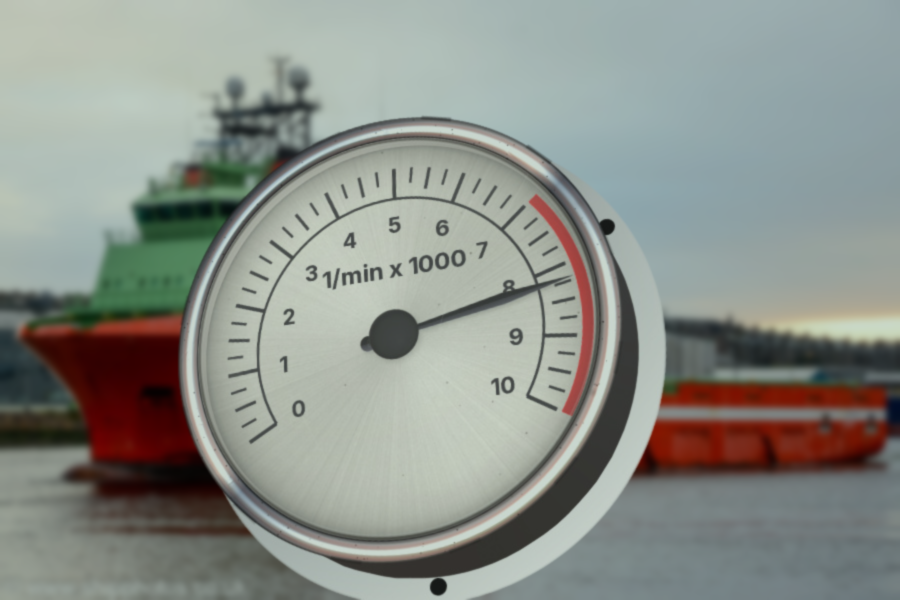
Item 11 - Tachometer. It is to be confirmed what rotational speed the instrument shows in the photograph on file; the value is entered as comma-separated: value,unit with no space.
8250,rpm
